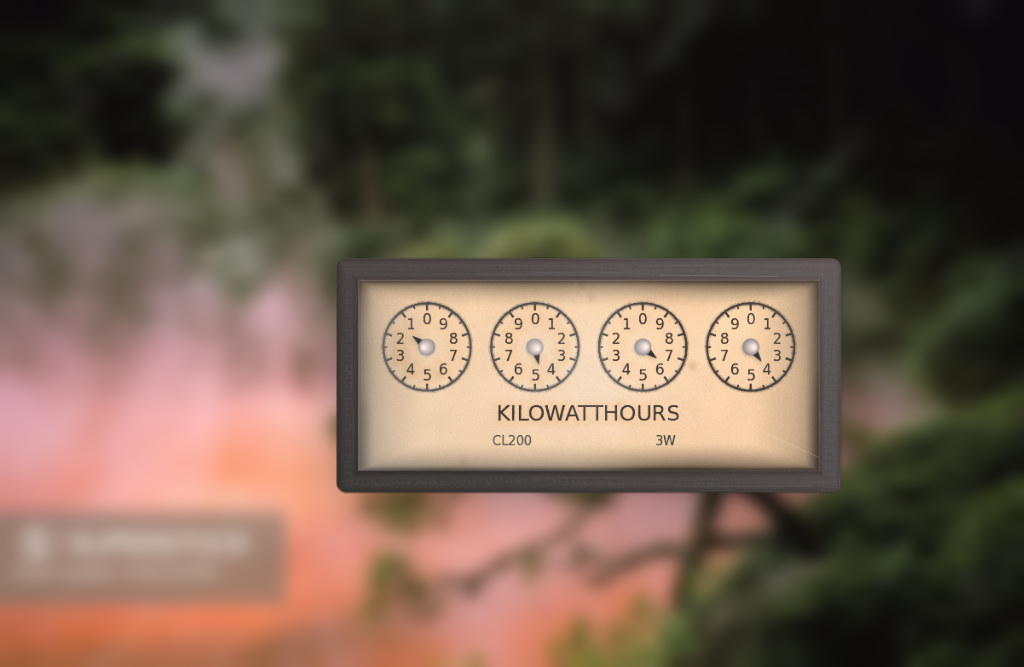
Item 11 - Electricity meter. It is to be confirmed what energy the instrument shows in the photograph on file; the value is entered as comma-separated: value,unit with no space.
1464,kWh
